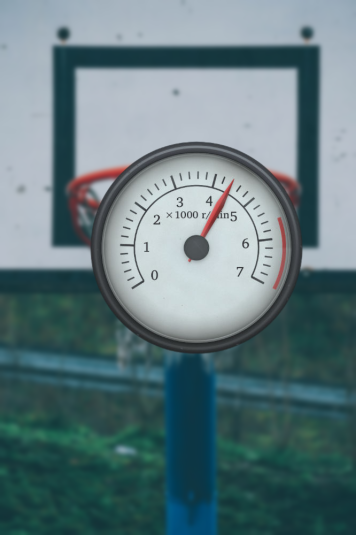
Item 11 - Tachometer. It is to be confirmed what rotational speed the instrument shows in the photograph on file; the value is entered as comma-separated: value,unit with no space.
4400,rpm
